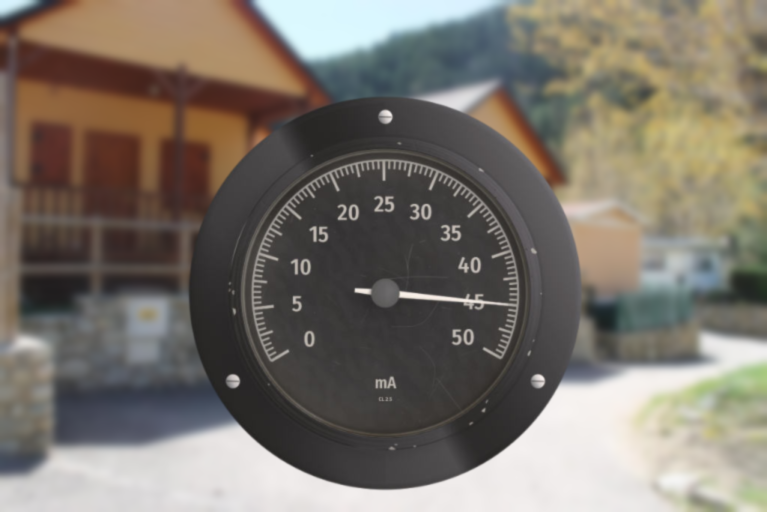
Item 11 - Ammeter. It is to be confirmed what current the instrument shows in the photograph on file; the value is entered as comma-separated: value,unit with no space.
45,mA
